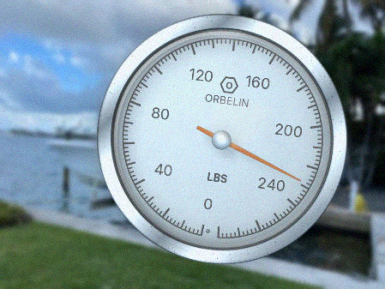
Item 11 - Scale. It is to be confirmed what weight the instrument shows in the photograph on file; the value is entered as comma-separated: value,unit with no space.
228,lb
